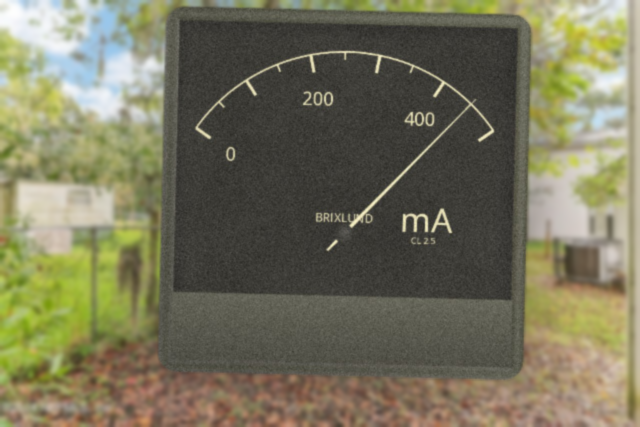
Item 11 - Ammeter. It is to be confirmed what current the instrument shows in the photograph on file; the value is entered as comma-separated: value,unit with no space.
450,mA
